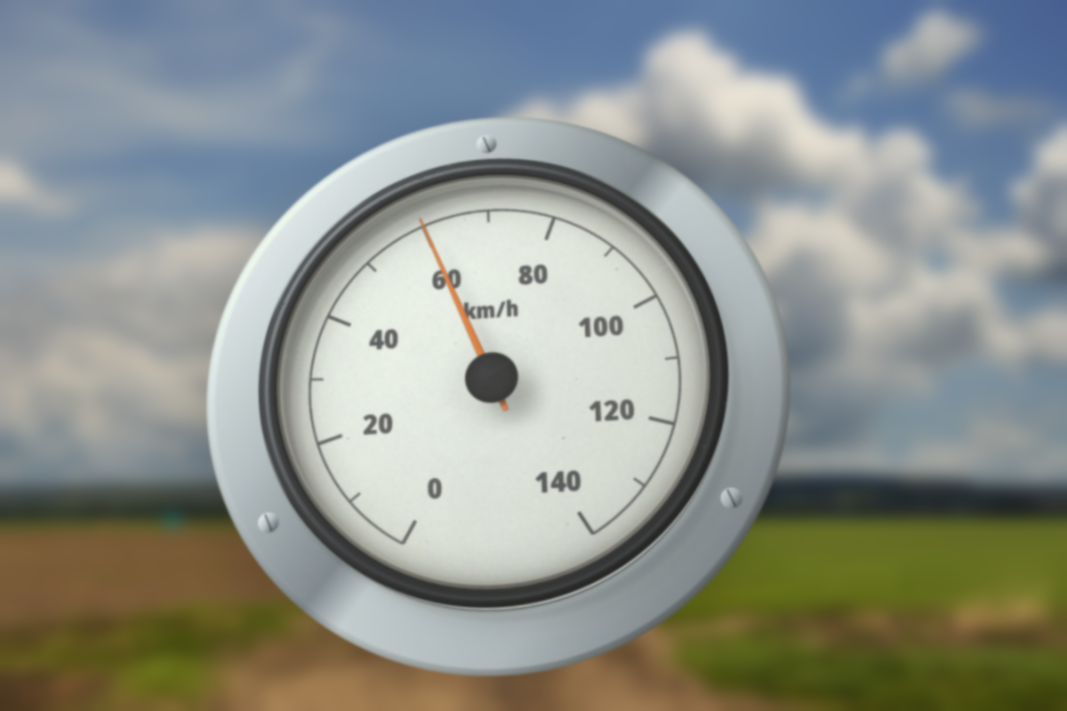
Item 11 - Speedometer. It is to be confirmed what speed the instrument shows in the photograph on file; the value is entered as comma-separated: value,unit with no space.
60,km/h
